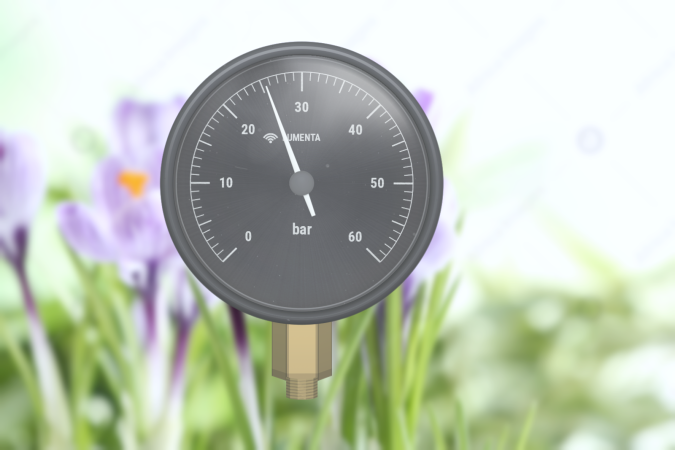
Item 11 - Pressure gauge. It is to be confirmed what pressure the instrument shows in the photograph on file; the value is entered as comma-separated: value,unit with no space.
25.5,bar
